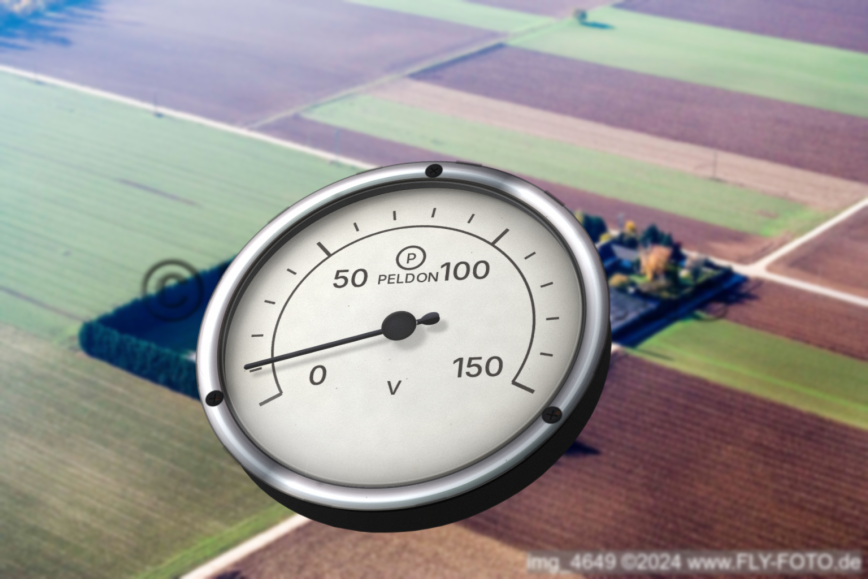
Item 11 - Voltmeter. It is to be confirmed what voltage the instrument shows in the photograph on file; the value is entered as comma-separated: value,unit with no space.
10,V
